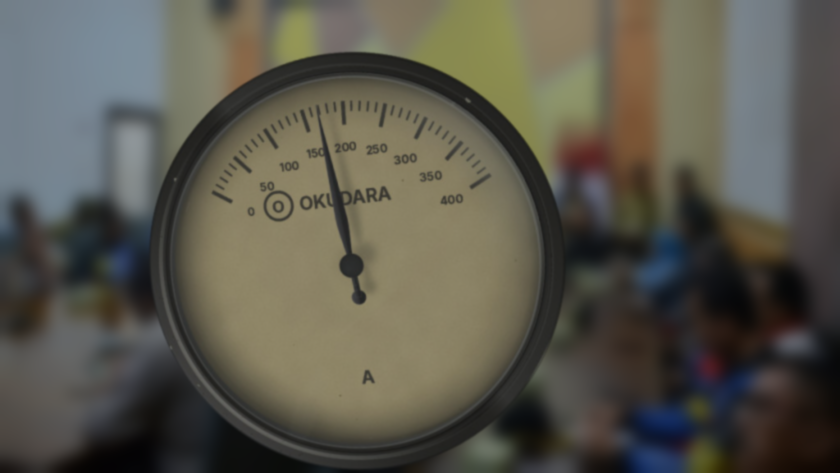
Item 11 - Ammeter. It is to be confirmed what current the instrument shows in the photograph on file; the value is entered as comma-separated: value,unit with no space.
170,A
